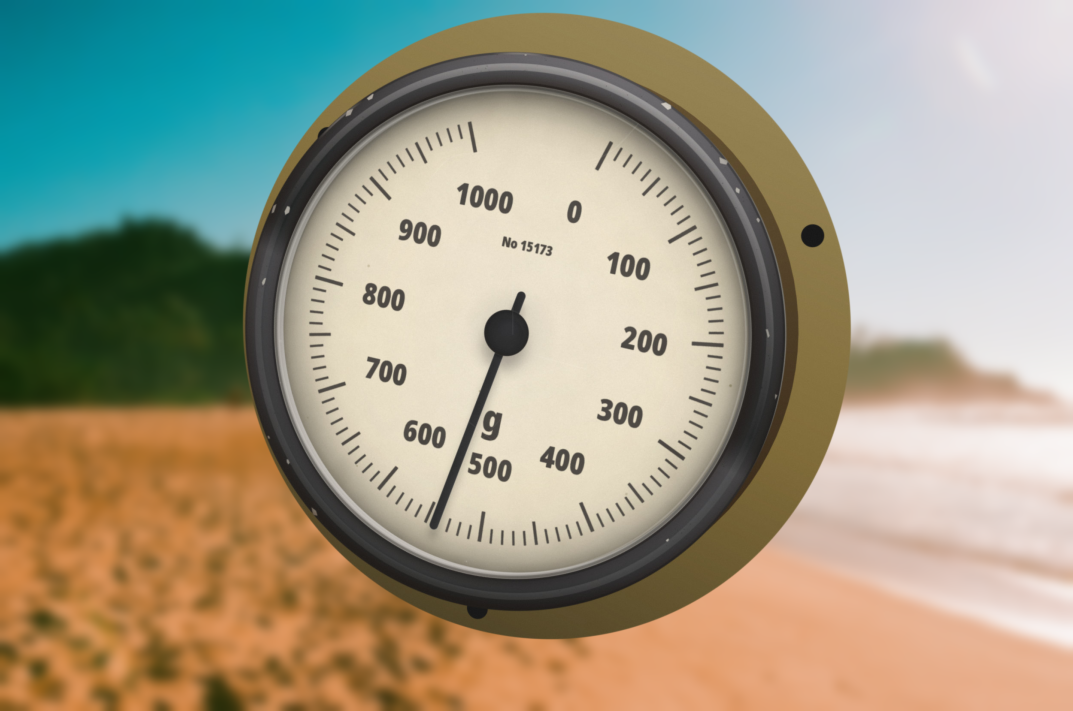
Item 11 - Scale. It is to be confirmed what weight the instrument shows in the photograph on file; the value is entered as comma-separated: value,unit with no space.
540,g
